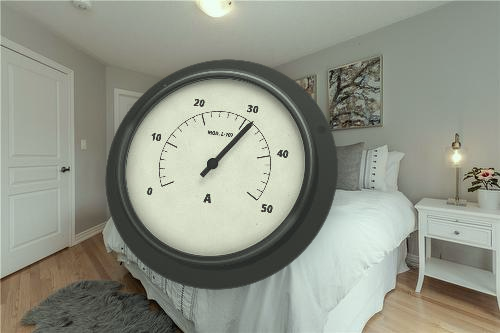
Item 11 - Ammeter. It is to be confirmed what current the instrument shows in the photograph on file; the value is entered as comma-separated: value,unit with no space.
32,A
